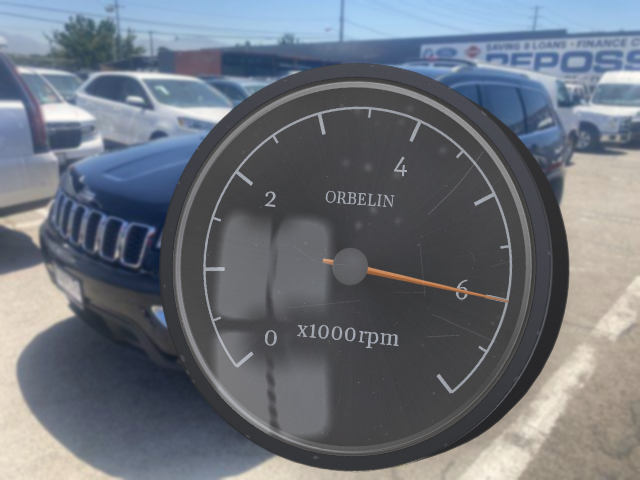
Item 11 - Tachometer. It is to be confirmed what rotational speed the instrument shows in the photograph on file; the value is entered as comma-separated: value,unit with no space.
6000,rpm
